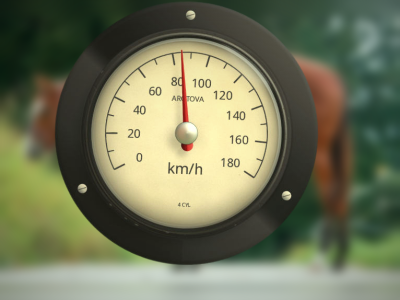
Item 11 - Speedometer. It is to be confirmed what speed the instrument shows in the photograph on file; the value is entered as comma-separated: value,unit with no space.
85,km/h
